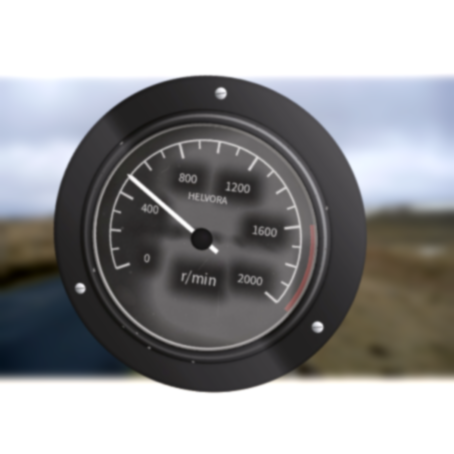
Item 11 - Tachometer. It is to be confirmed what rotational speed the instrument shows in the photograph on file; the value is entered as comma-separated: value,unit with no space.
500,rpm
